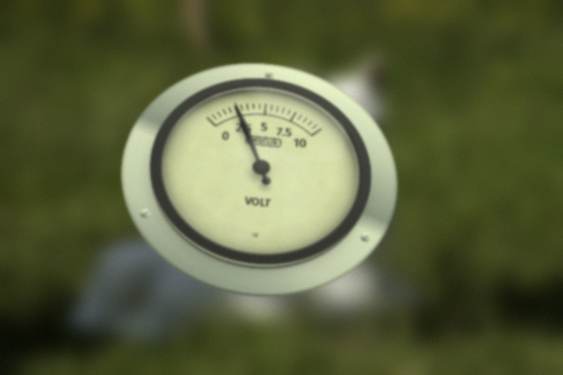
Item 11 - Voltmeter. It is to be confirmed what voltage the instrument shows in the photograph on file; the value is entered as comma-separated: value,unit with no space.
2.5,V
